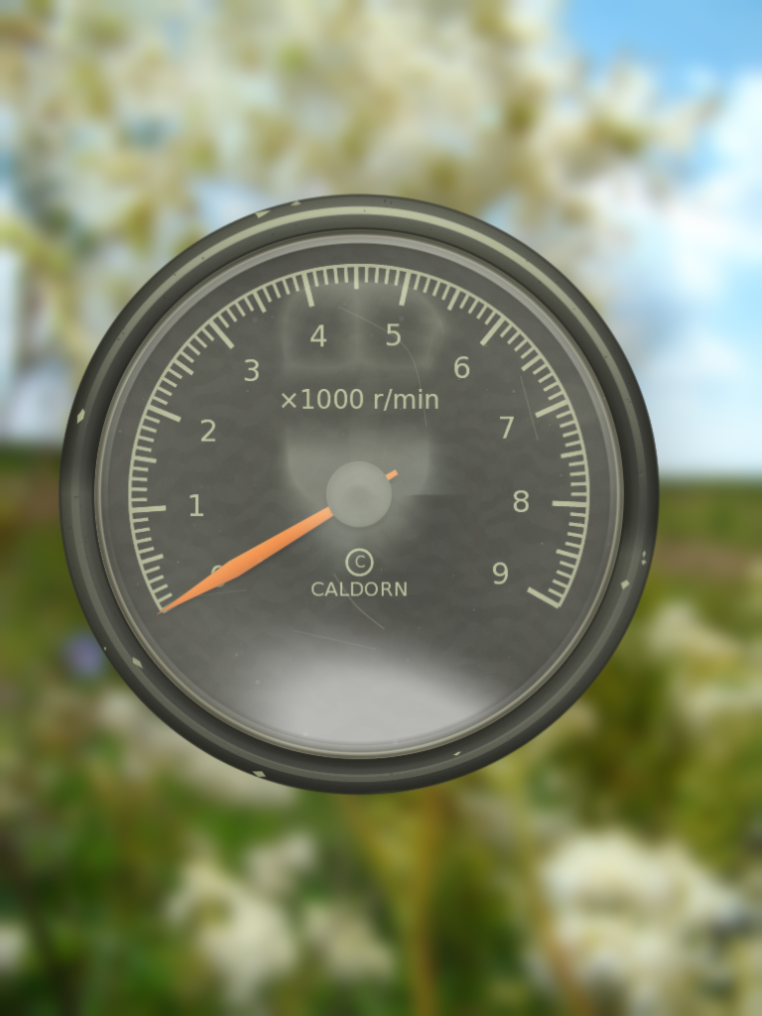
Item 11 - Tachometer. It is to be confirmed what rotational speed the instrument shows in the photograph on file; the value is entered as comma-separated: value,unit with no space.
0,rpm
